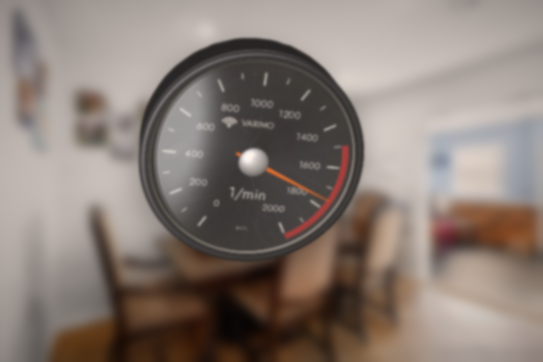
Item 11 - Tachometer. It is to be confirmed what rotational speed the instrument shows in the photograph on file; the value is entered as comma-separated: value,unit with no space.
1750,rpm
